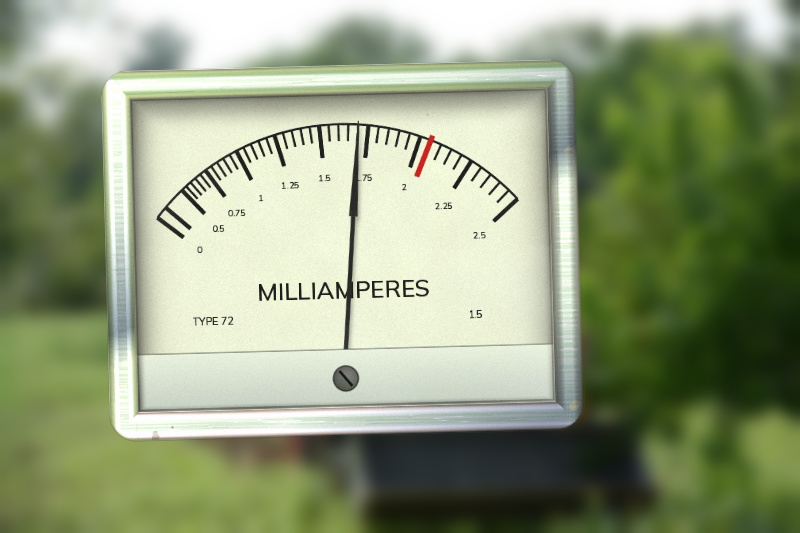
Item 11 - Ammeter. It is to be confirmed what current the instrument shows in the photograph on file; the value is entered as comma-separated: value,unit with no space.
1.7,mA
